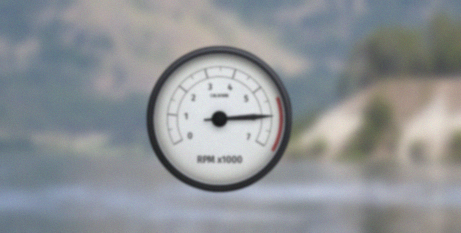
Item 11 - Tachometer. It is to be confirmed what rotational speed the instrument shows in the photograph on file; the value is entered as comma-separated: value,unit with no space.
6000,rpm
